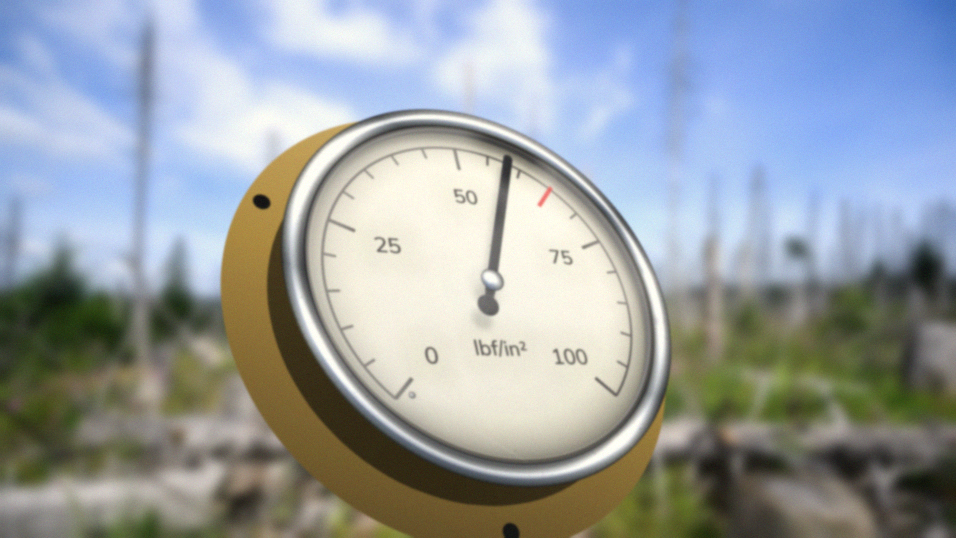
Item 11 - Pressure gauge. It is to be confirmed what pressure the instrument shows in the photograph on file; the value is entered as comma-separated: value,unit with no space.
57.5,psi
